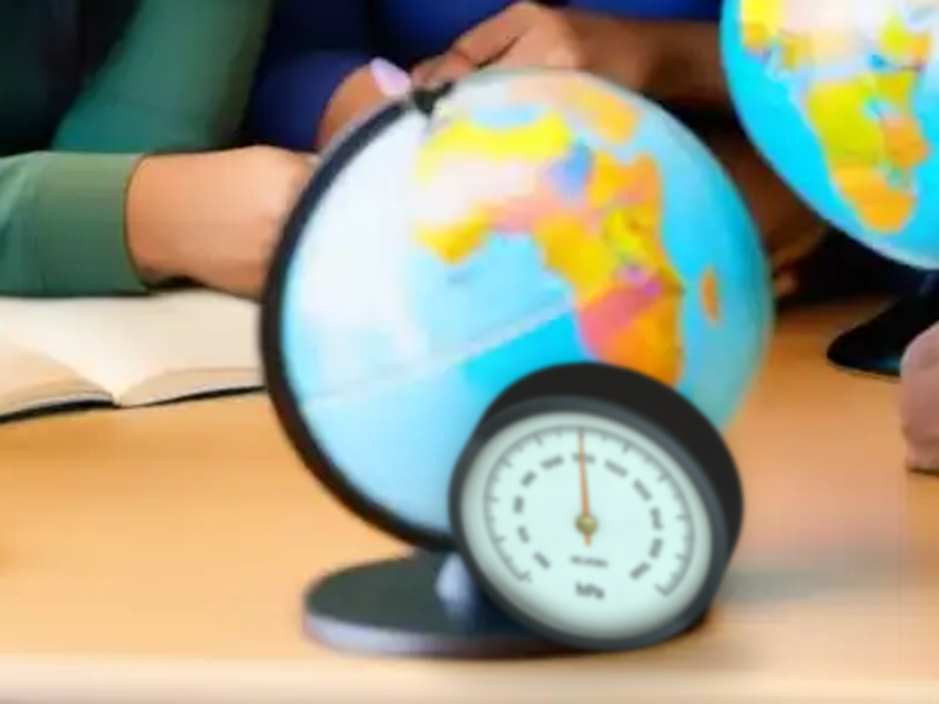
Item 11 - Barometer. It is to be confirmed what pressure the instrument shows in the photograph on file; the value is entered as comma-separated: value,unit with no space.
1010,hPa
